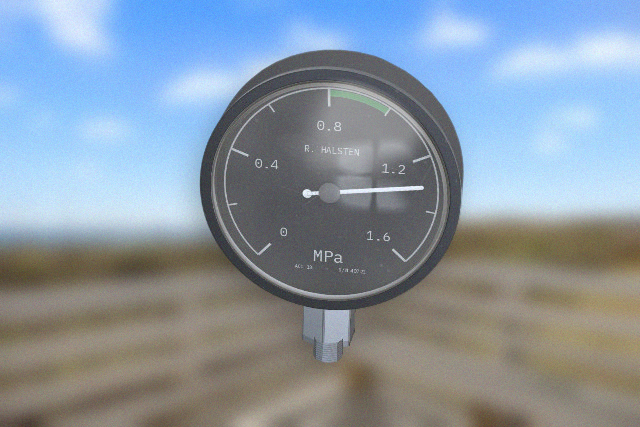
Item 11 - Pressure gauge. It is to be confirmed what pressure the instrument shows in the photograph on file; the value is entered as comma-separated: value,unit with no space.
1.3,MPa
